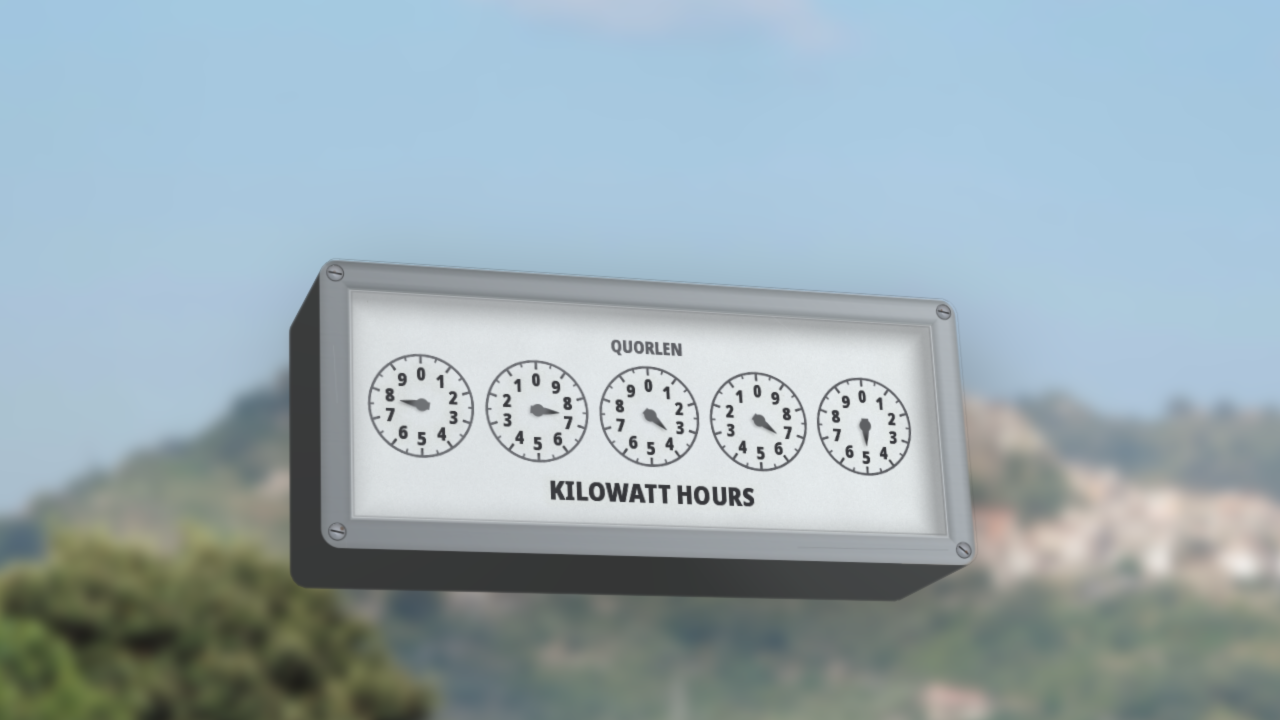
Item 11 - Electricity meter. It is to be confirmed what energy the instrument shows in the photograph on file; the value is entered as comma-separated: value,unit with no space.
77365,kWh
